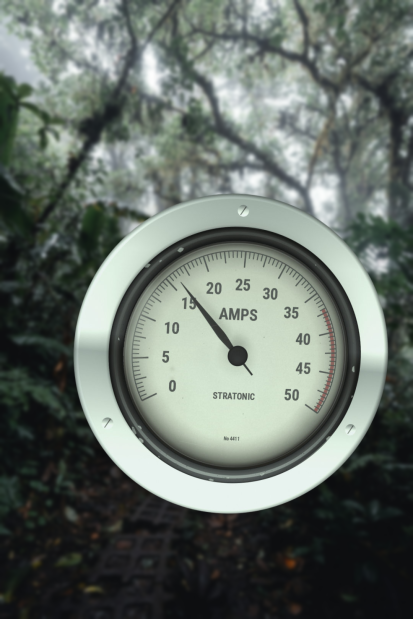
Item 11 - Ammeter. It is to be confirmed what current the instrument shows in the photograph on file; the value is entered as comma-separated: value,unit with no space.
16,A
